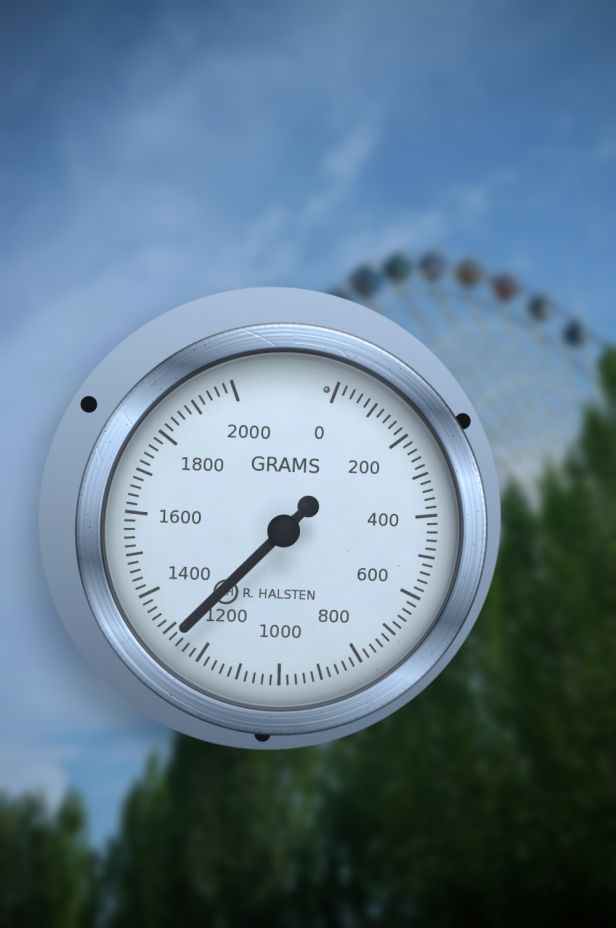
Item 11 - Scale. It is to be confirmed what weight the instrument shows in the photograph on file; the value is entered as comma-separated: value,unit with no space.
1280,g
